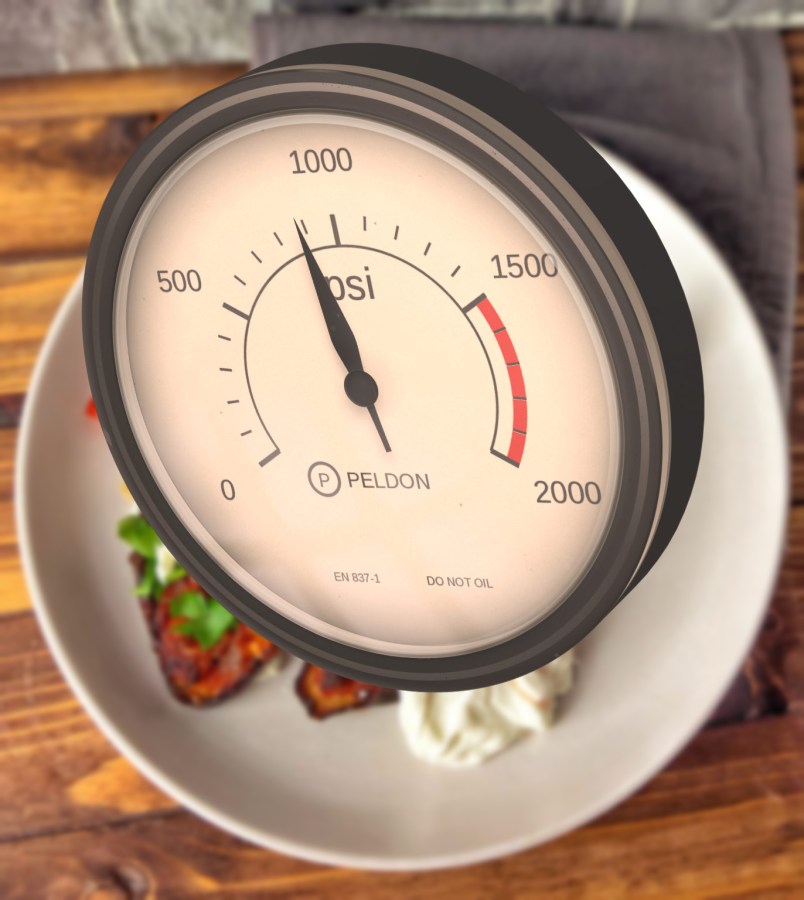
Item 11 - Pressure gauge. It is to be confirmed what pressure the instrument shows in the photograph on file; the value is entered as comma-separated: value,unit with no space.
900,psi
